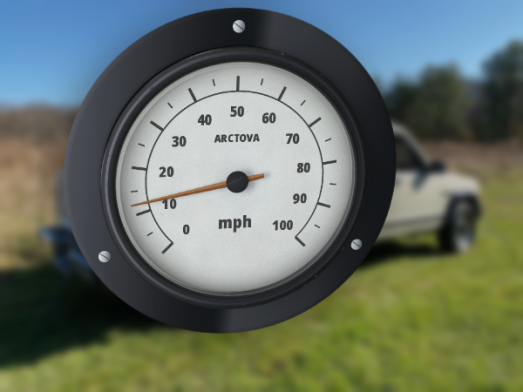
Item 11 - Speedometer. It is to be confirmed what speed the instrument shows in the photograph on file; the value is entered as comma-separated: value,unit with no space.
12.5,mph
